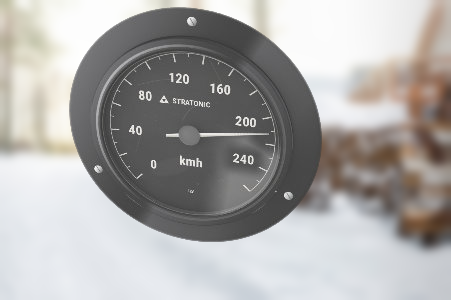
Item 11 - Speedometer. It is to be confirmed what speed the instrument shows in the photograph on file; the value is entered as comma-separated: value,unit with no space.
210,km/h
